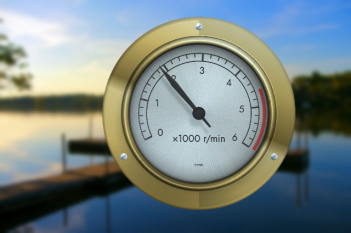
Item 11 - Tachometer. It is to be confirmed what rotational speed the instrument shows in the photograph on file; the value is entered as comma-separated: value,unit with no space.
1900,rpm
